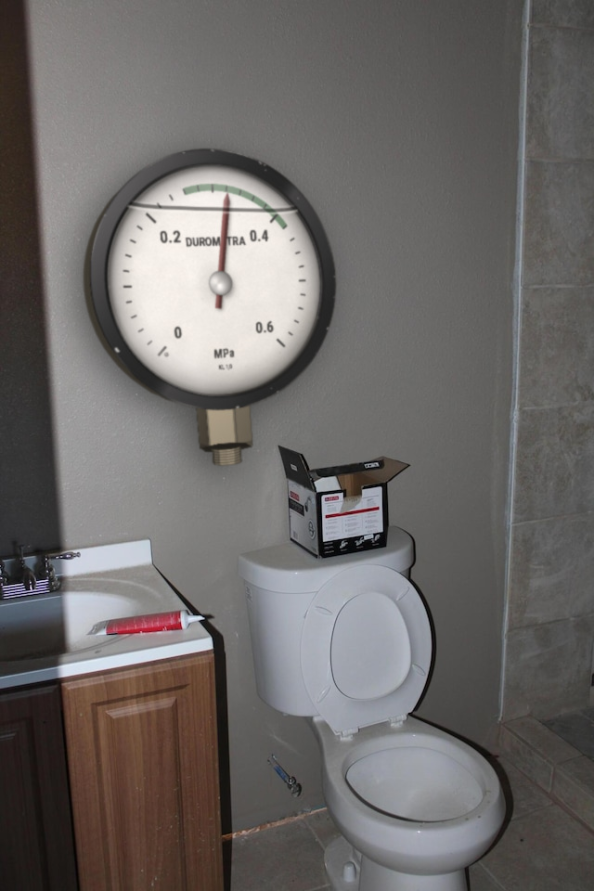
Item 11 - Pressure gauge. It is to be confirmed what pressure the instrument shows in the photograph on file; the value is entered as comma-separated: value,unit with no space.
0.32,MPa
